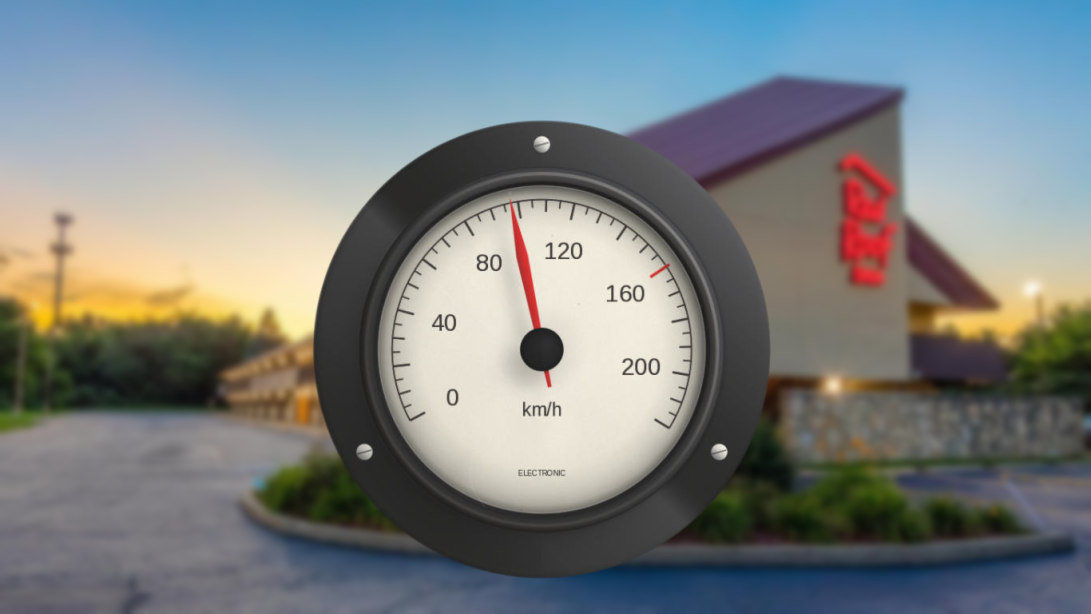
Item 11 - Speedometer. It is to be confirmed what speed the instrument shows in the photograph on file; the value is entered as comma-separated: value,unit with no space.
97.5,km/h
